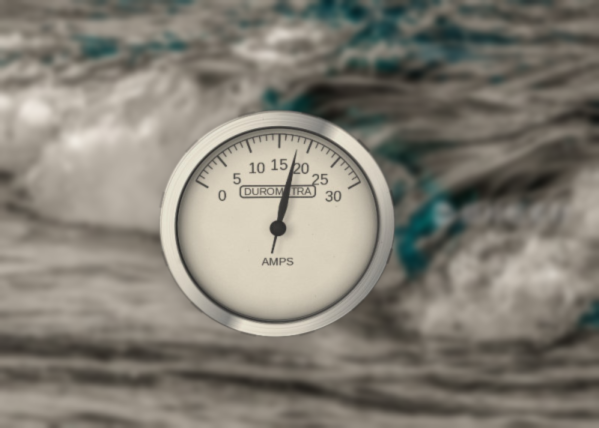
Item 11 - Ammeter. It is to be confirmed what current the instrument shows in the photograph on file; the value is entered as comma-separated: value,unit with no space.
18,A
